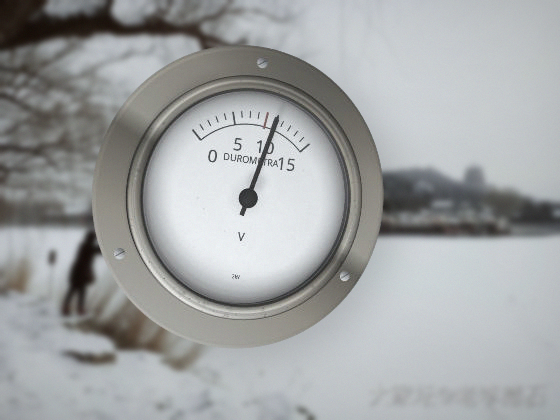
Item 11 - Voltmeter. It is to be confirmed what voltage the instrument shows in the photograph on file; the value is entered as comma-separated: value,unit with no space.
10,V
